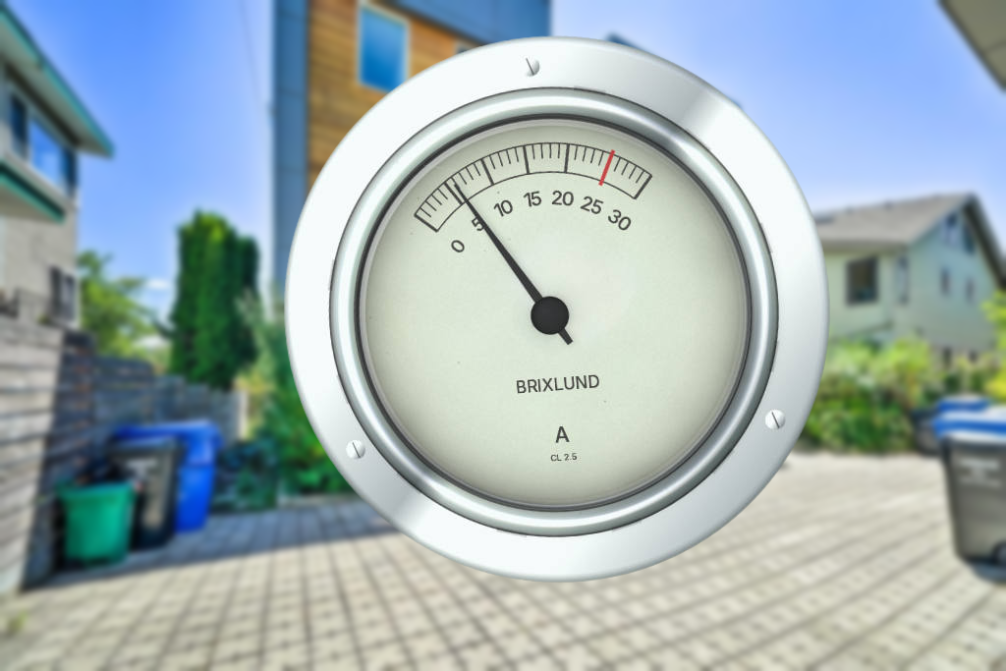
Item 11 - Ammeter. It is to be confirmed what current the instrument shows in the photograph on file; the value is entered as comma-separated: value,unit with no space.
6,A
